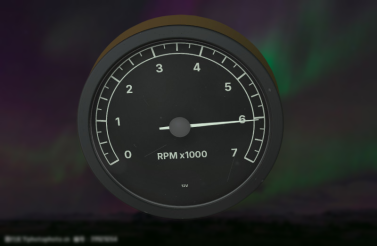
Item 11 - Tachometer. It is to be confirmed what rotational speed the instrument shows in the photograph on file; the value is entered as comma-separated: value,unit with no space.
6000,rpm
